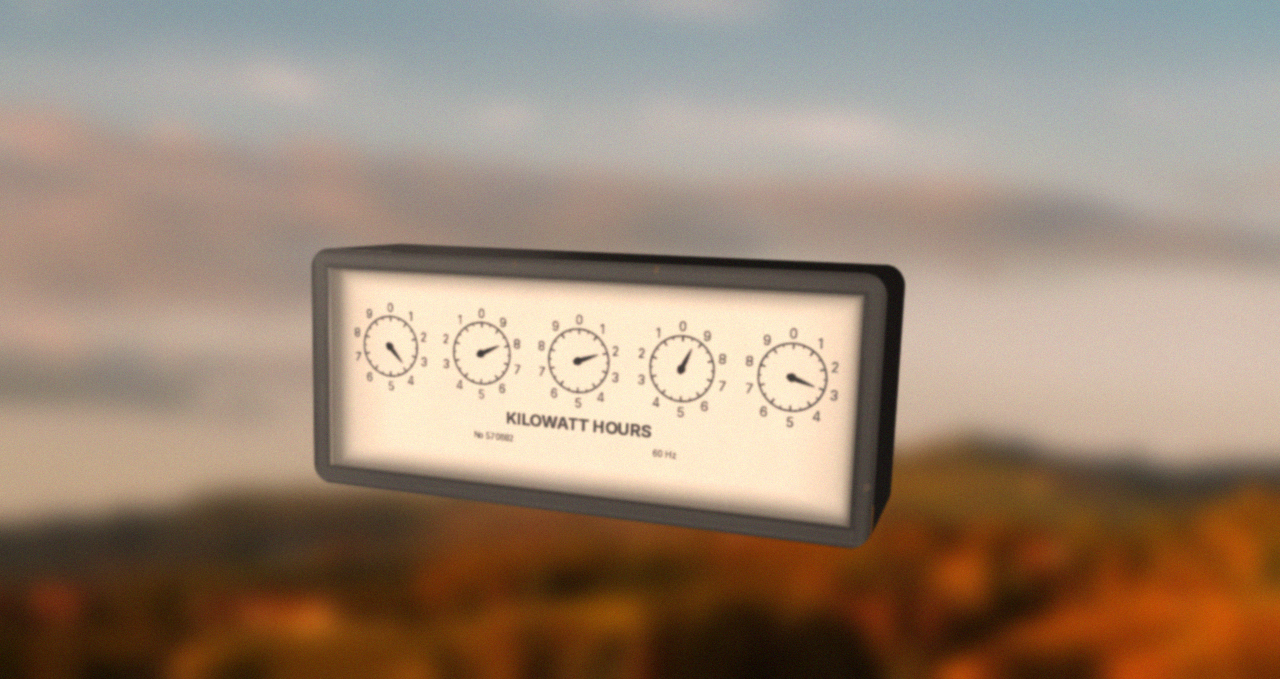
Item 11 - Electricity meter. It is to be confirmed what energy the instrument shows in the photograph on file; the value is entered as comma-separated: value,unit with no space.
38193,kWh
